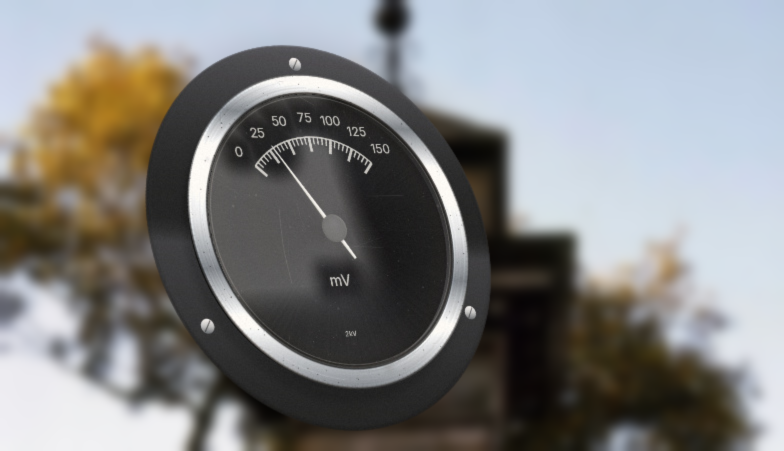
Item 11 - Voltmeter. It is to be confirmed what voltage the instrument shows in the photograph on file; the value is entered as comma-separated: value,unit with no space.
25,mV
